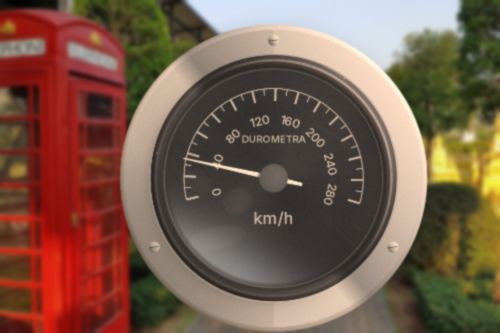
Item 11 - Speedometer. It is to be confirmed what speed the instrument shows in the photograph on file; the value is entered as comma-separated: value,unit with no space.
35,km/h
